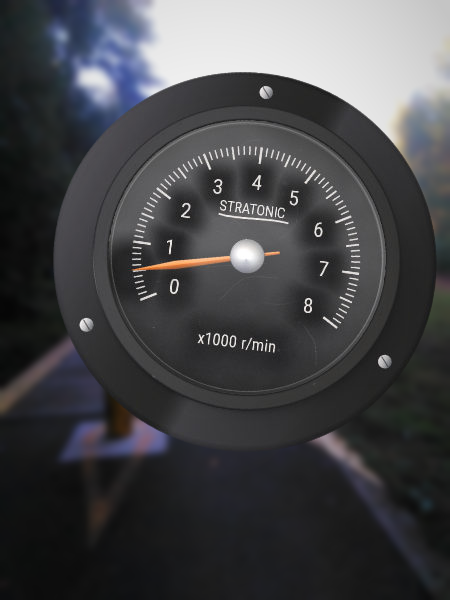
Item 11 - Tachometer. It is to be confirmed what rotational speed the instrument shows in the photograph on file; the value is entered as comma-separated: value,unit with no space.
500,rpm
